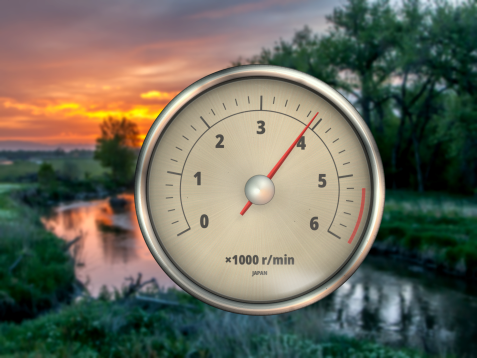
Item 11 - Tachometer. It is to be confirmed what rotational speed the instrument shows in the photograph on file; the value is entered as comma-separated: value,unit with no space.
3900,rpm
